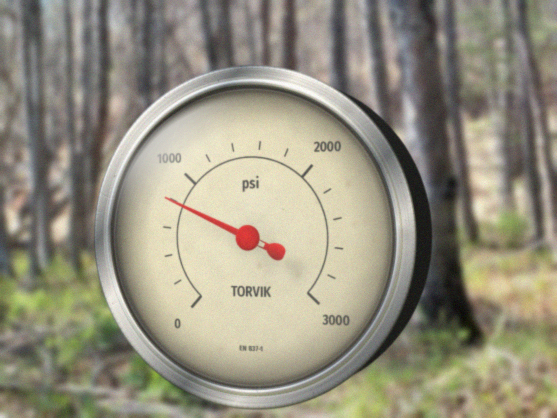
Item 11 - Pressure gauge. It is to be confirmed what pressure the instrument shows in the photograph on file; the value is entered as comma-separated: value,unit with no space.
800,psi
